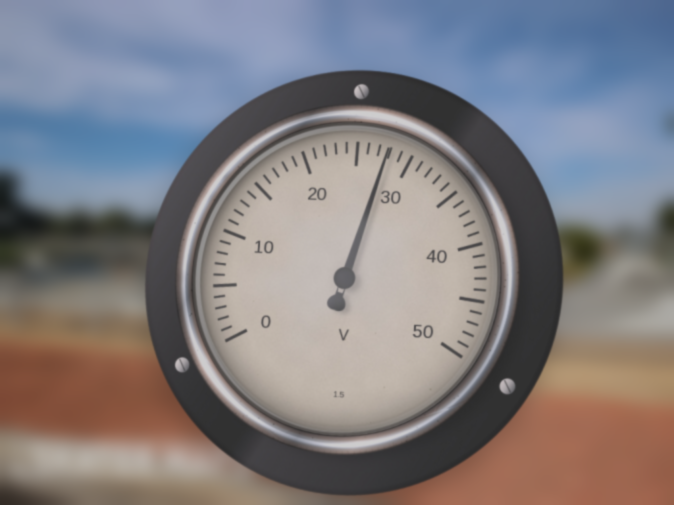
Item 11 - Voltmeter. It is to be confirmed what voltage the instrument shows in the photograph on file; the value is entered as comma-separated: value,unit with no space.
28,V
